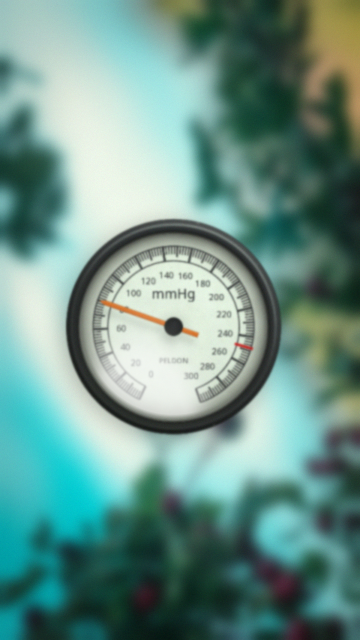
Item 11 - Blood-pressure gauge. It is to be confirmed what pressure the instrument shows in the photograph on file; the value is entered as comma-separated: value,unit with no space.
80,mmHg
